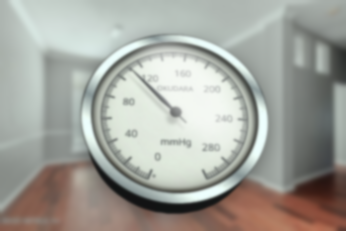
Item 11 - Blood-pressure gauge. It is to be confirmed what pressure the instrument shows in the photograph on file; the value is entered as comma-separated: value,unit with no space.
110,mmHg
